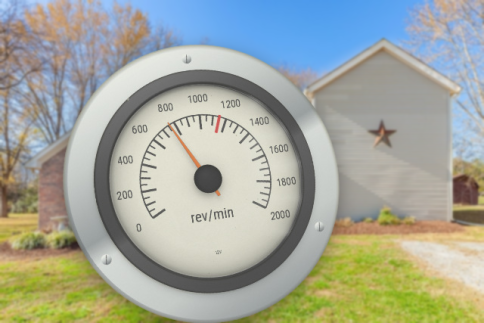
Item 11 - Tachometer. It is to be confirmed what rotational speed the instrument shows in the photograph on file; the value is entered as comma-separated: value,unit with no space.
750,rpm
